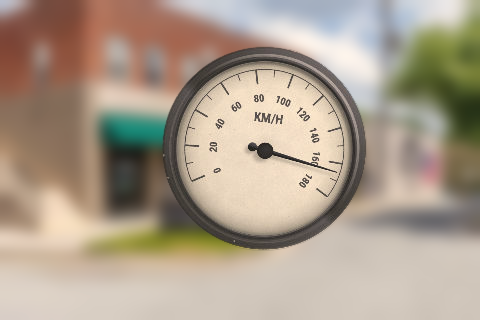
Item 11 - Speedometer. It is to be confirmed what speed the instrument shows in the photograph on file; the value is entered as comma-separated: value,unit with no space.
165,km/h
